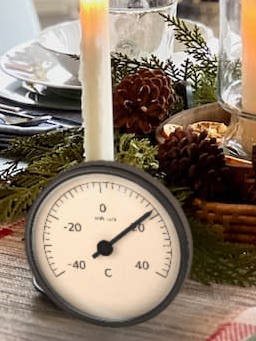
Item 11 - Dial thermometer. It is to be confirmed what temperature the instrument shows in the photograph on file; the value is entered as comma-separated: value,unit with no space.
18,°C
